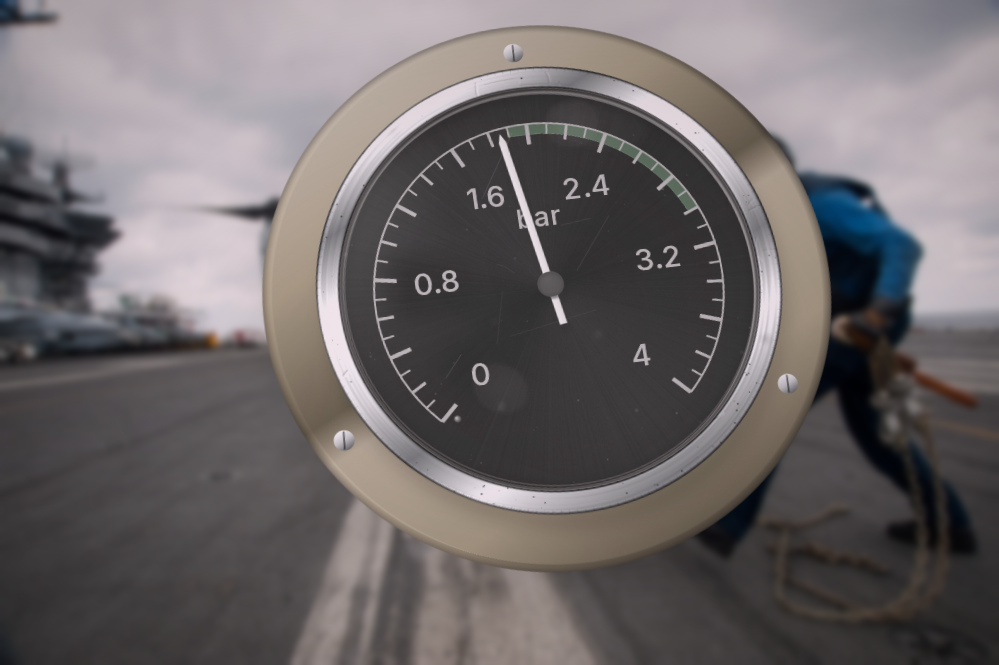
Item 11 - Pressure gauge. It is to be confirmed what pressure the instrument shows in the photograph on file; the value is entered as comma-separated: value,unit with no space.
1.85,bar
